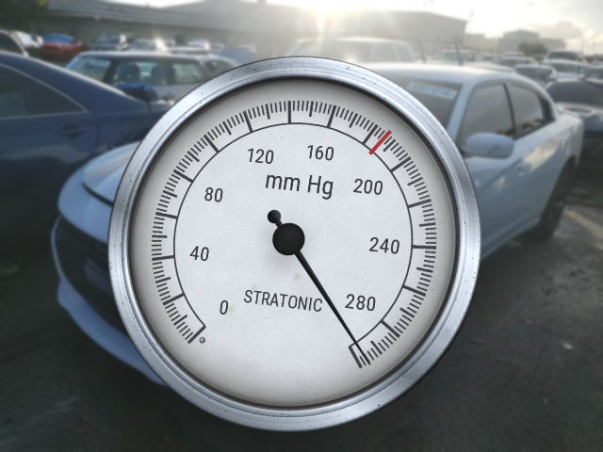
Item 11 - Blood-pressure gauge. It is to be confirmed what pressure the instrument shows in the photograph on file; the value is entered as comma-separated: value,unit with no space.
296,mmHg
